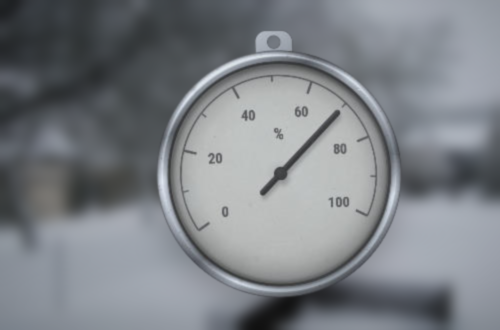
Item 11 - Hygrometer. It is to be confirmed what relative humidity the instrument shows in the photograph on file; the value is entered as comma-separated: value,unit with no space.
70,%
